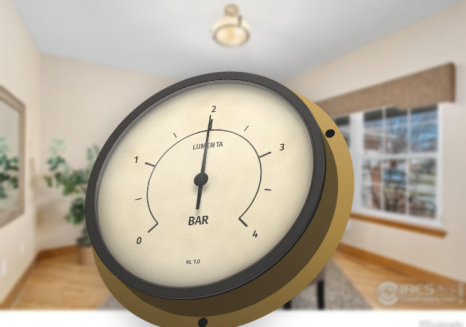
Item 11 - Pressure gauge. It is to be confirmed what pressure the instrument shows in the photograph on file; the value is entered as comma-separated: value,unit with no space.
2,bar
